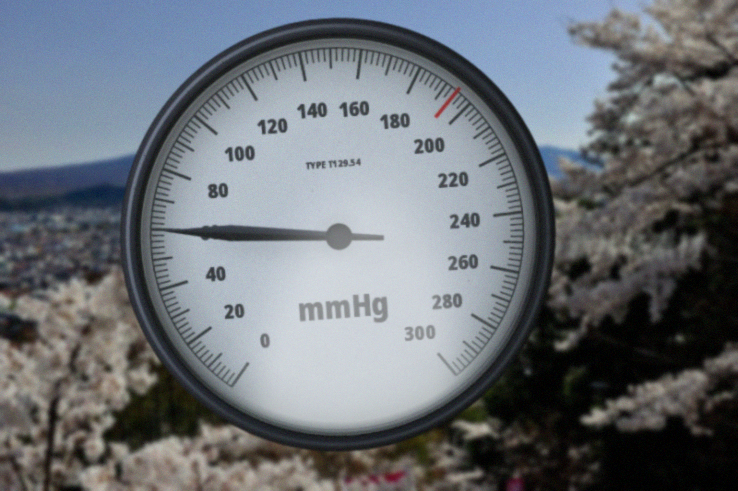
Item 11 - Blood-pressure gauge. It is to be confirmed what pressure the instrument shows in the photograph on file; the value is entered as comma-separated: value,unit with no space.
60,mmHg
